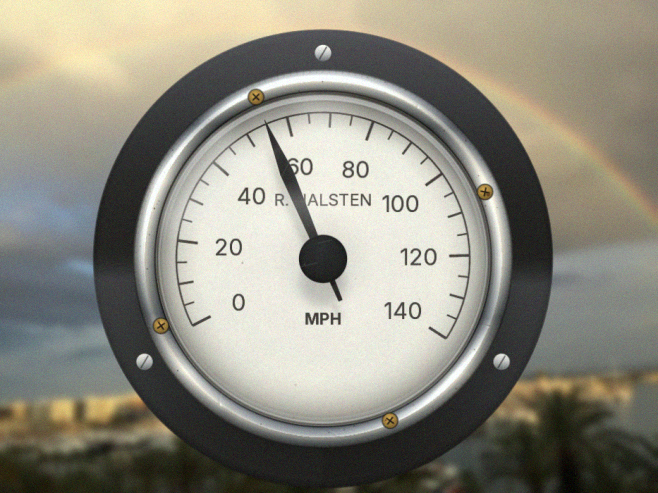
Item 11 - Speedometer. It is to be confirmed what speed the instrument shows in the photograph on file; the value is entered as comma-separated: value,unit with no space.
55,mph
